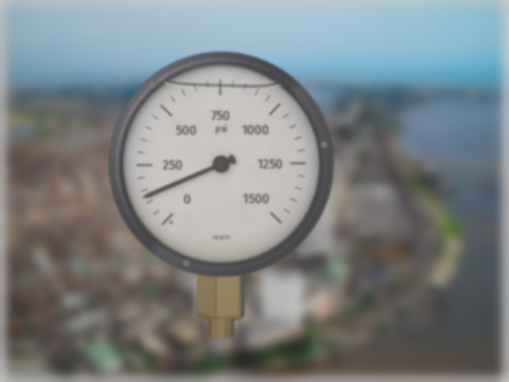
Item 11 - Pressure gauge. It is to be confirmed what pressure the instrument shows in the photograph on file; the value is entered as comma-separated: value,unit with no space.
125,psi
